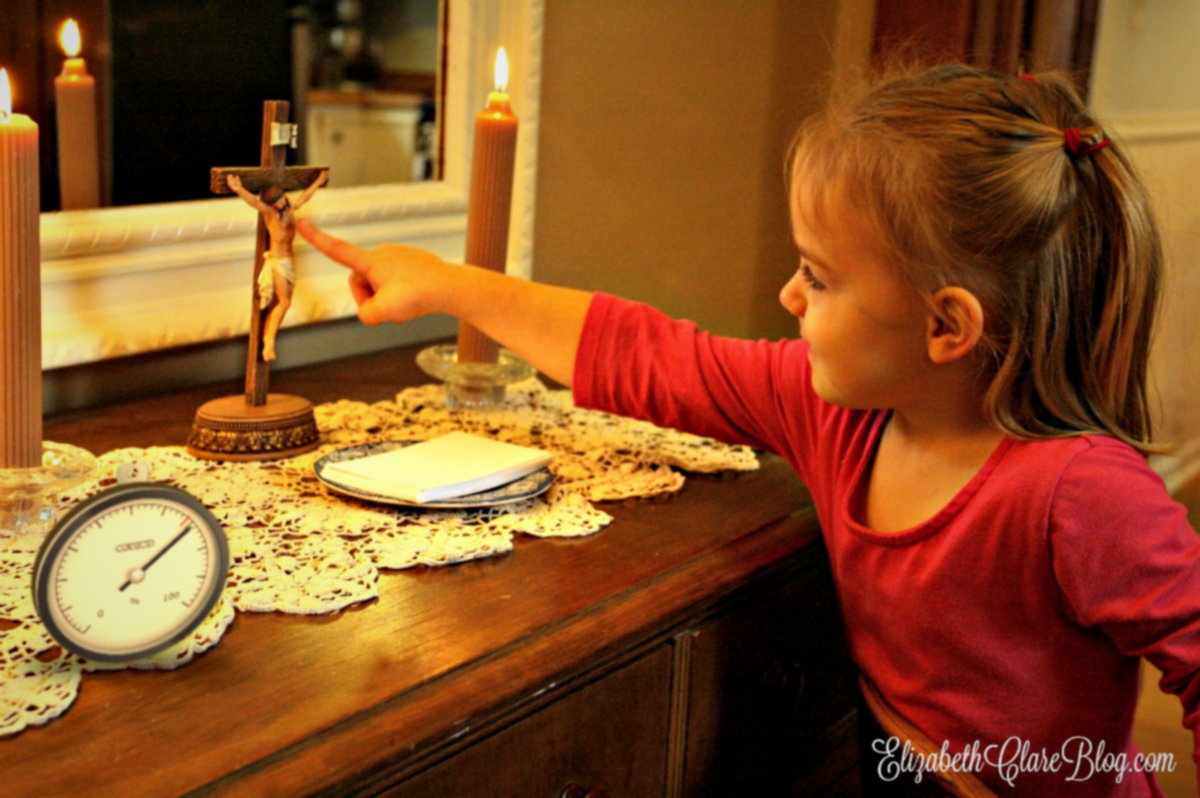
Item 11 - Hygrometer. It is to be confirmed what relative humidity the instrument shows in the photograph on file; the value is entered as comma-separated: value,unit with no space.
70,%
